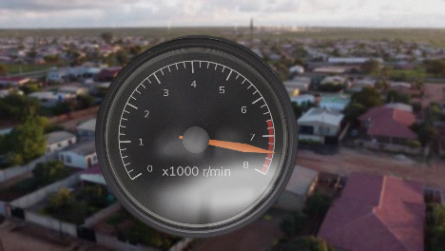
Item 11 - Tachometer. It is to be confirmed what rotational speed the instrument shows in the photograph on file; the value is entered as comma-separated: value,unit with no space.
7400,rpm
